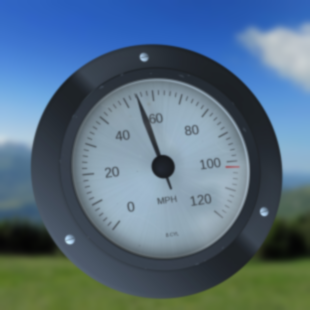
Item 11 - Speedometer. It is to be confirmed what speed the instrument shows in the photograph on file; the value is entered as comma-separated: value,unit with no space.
54,mph
